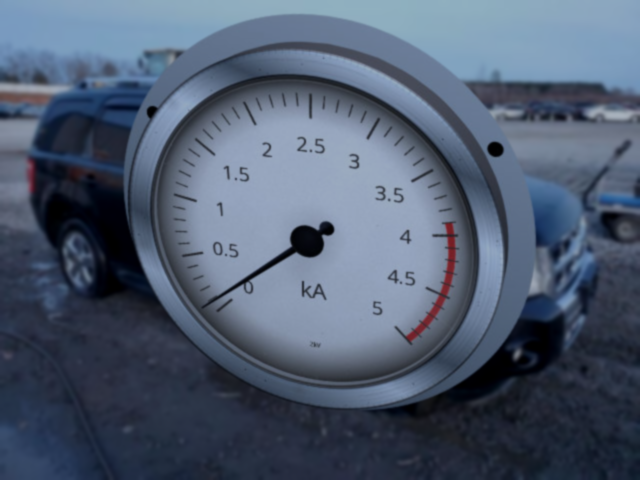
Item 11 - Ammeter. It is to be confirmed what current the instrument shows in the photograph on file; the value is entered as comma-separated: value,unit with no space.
0.1,kA
